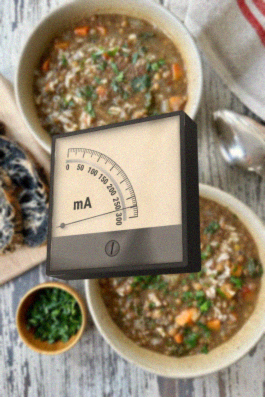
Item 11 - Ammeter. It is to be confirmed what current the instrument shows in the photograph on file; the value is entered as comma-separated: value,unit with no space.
275,mA
